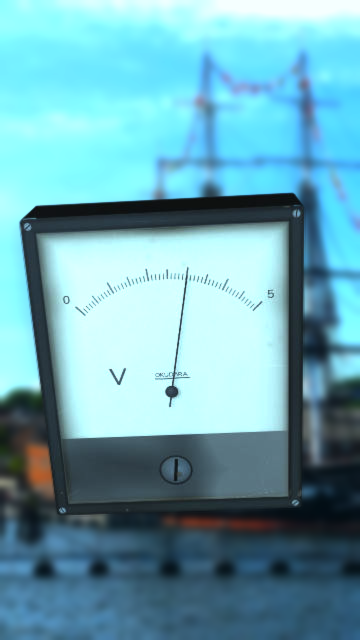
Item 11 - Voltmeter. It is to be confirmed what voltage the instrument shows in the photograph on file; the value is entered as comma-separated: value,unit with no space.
3,V
